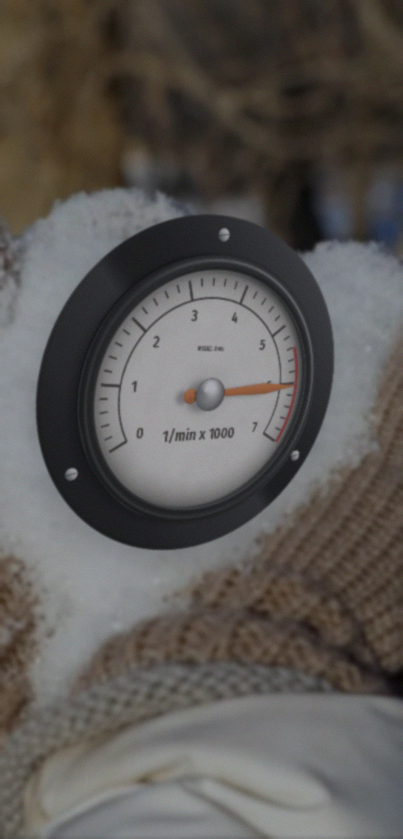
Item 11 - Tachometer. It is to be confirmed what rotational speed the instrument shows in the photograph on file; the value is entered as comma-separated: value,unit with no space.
6000,rpm
